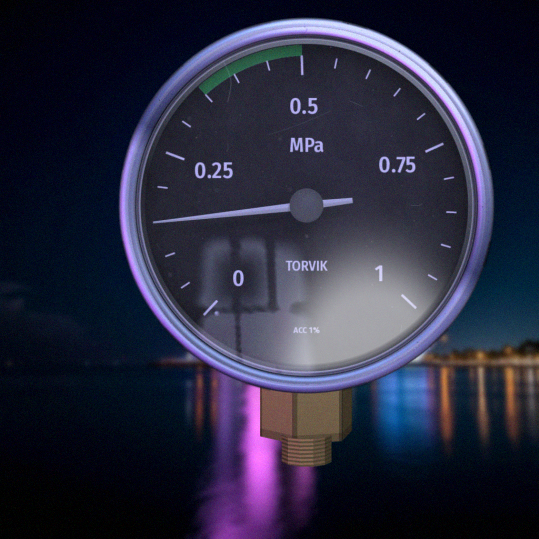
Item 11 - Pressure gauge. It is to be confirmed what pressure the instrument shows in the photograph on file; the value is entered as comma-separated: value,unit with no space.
0.15,MPa
